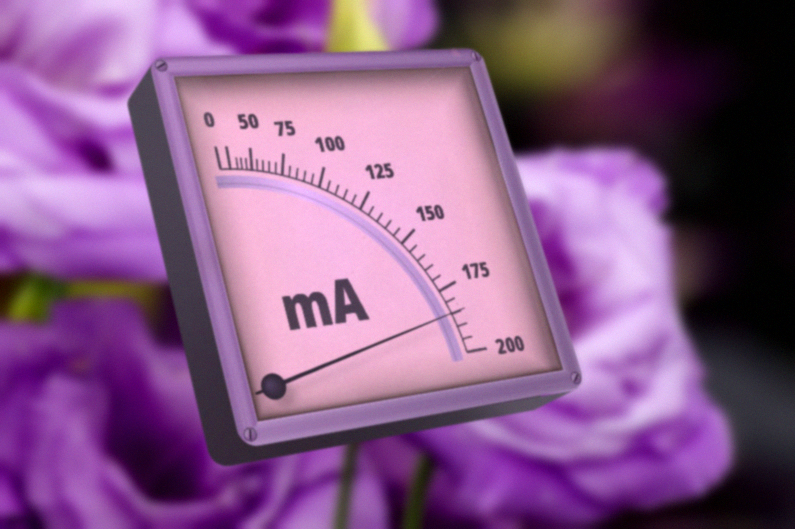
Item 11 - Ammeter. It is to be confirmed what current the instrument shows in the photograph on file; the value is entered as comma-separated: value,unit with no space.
185,mA
